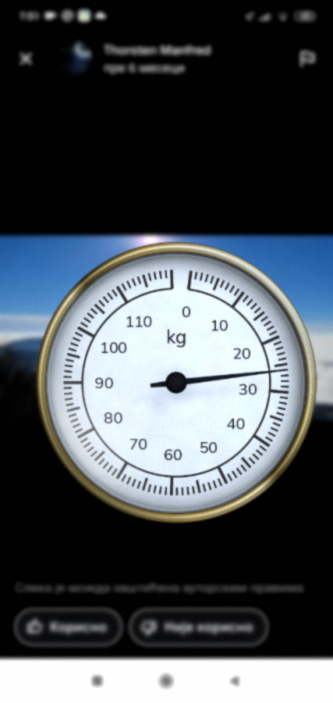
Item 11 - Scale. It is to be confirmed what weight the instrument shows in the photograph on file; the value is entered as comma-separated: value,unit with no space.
26,kg
